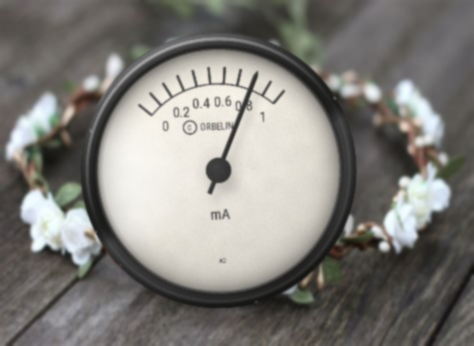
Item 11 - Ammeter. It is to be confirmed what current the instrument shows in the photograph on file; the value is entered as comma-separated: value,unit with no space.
0.8,mA
